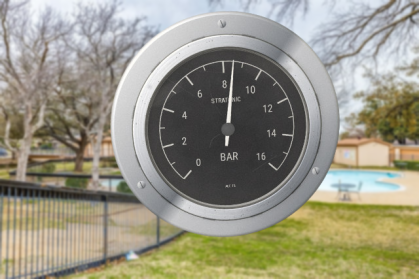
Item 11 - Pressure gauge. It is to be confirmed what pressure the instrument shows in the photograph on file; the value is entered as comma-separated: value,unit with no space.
8.5,bar
